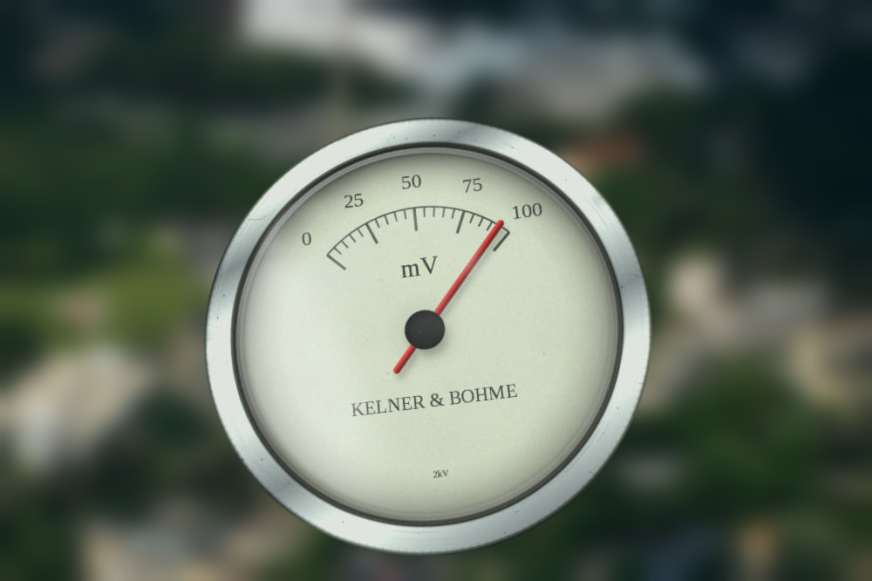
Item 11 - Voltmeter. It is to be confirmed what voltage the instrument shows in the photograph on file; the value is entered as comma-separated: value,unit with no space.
95,mV
